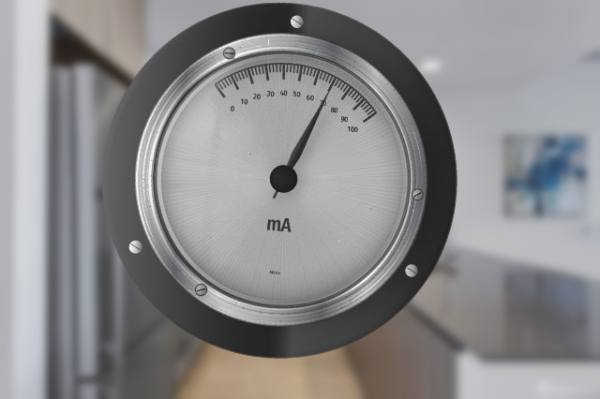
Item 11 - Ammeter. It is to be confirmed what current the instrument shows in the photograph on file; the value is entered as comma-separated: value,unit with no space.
70,mA
